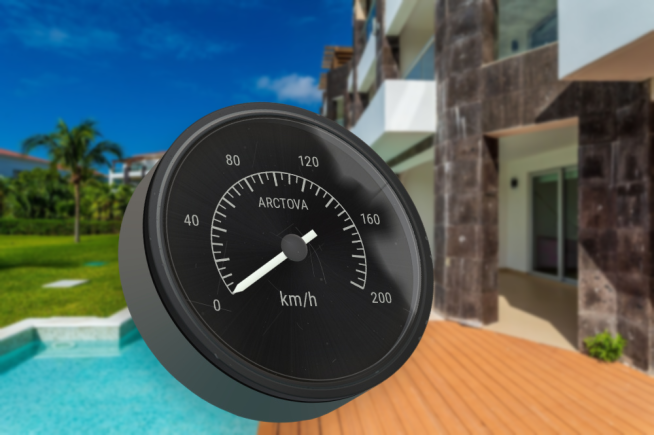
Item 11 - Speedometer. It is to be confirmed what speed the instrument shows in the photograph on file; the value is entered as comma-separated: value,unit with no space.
0,km/h
